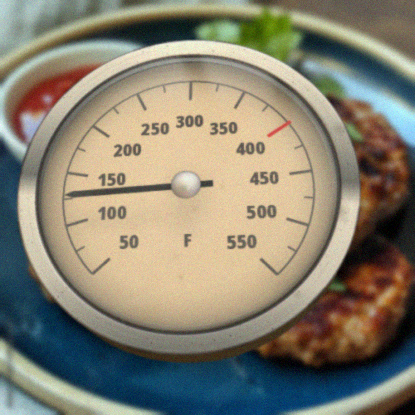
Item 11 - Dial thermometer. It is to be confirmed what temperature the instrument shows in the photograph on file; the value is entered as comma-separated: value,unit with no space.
125,°F
